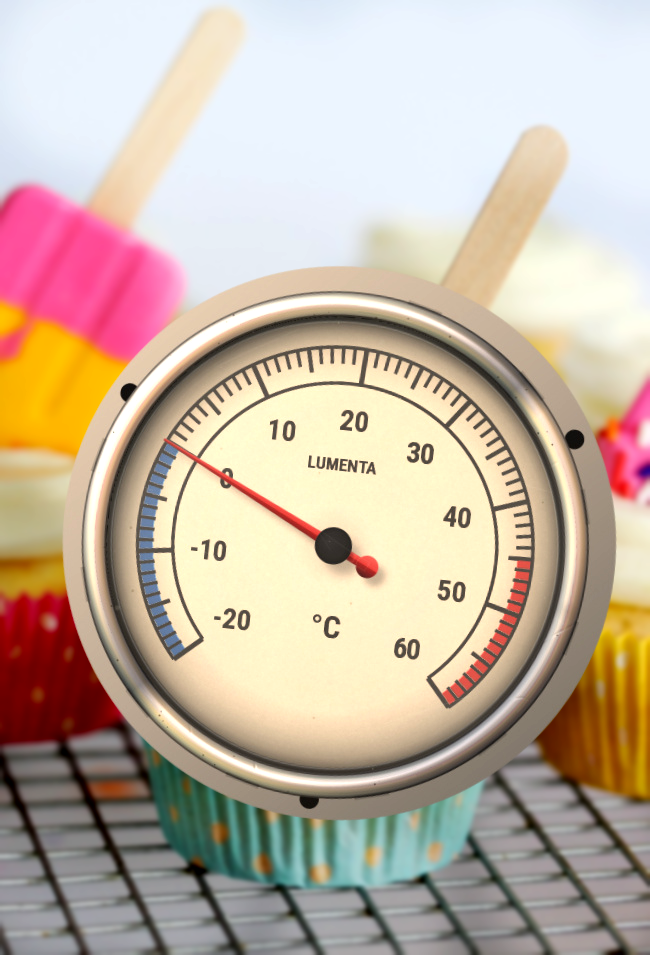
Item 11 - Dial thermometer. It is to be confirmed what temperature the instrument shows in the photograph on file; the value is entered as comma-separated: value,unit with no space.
0,°C
